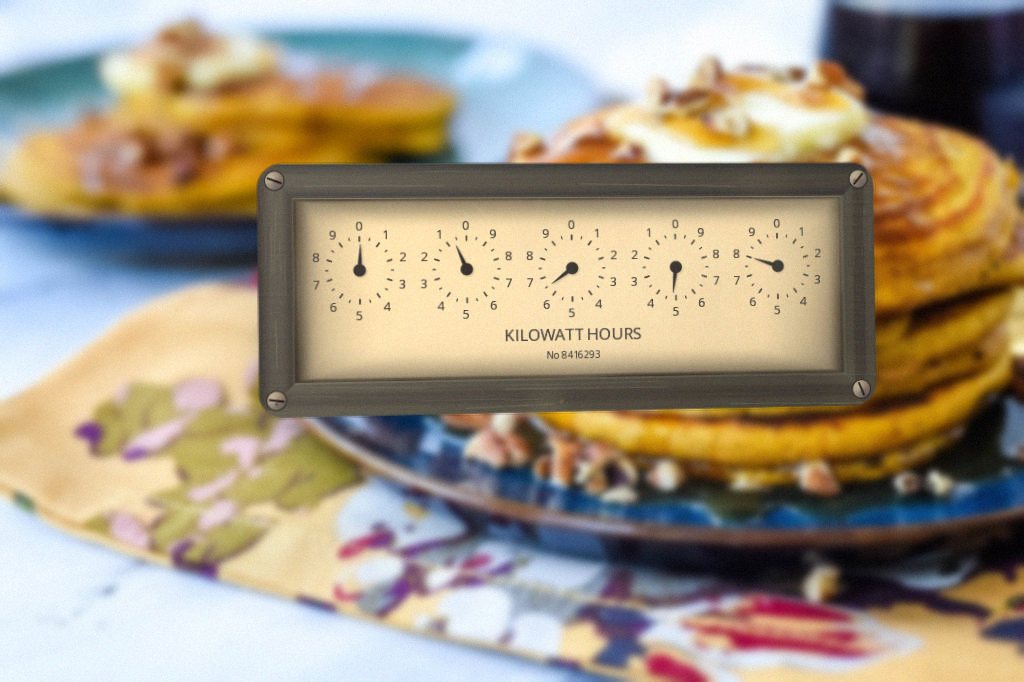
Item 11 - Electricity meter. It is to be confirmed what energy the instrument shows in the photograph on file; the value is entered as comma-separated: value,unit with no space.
648,kWh
